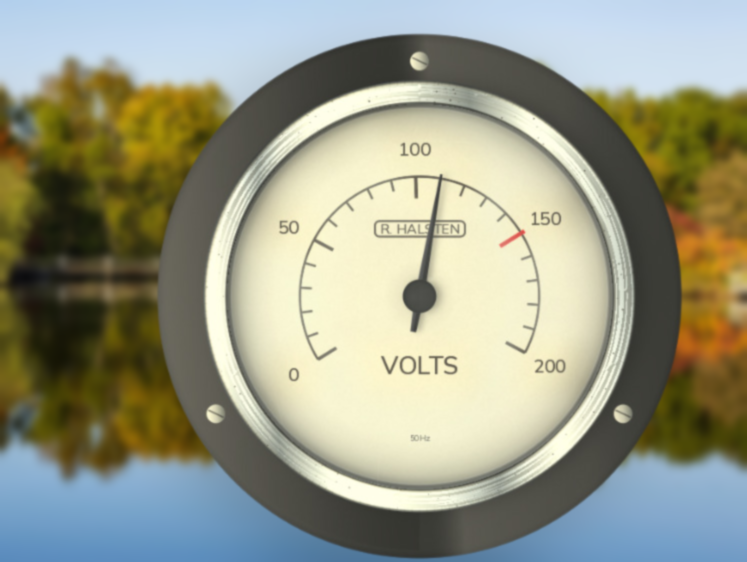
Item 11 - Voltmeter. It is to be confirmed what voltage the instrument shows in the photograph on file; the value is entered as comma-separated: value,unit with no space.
110,V
